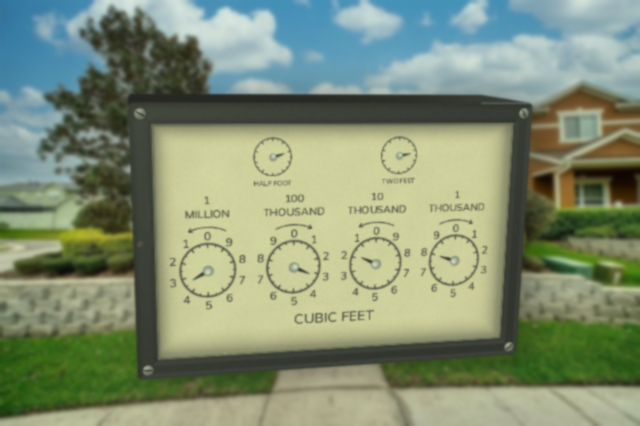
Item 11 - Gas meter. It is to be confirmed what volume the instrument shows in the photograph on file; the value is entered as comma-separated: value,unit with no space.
331800,ft³
